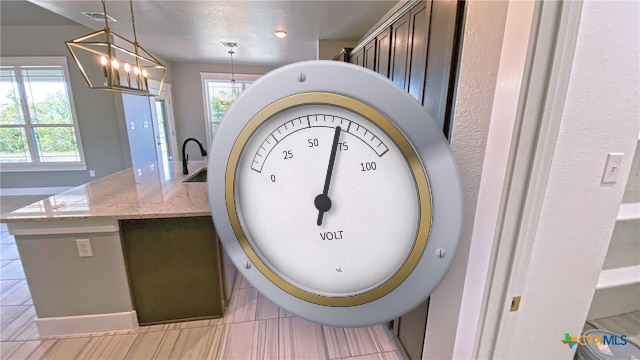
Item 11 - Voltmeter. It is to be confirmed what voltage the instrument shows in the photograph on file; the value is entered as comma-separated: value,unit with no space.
70,V
